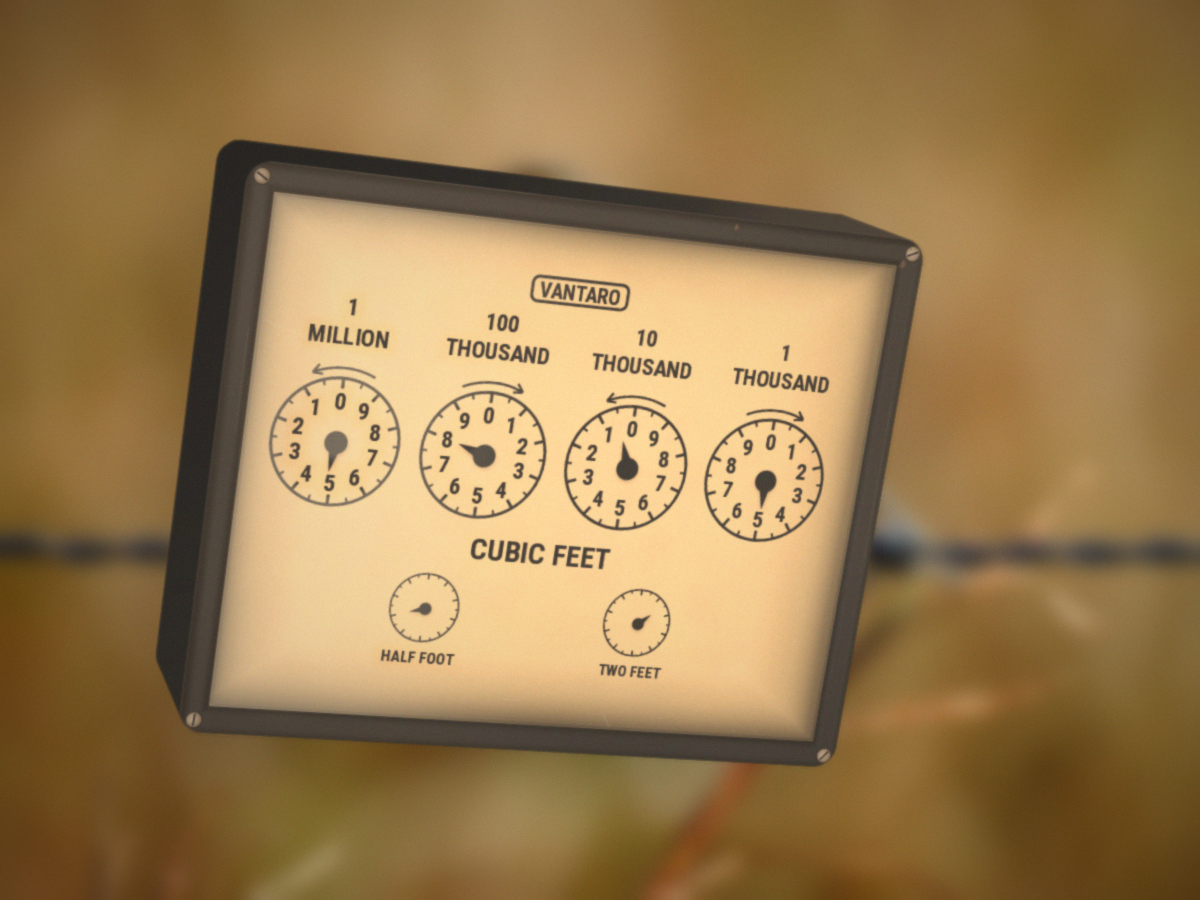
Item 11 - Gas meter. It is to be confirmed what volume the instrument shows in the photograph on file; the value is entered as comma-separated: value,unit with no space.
480500,ft³
